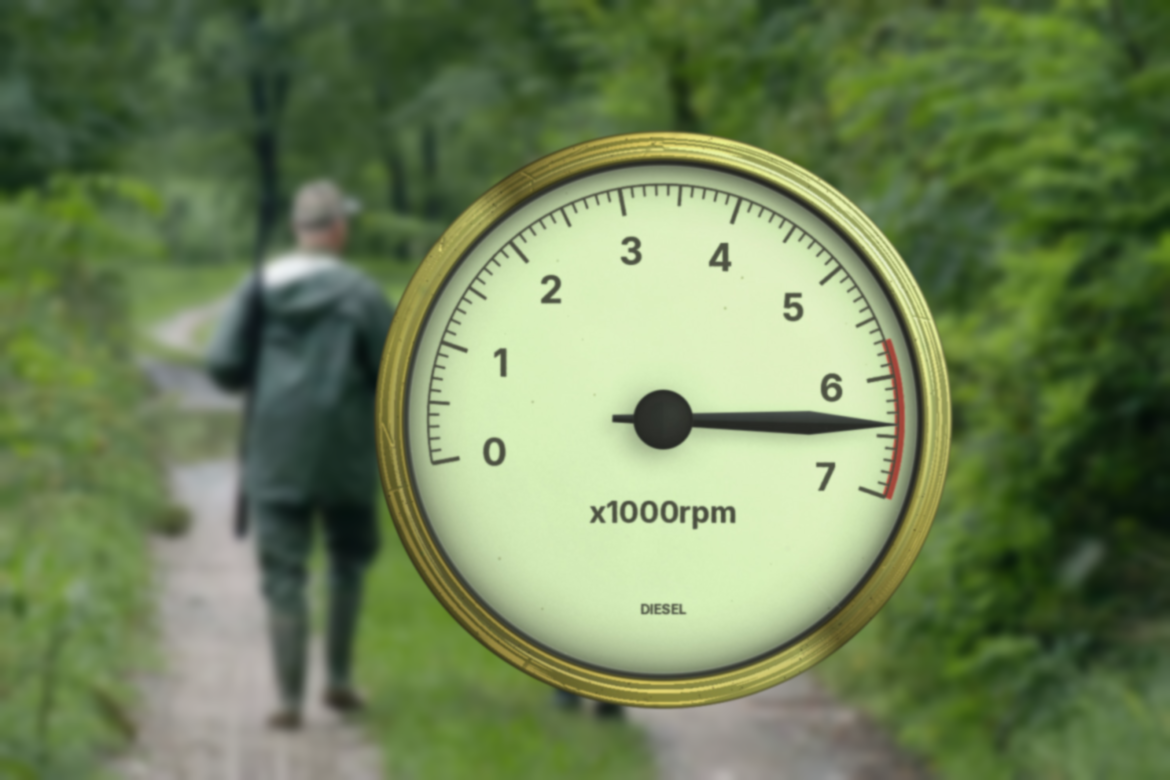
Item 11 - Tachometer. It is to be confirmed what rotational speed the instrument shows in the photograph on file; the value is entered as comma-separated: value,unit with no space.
6400,rpm
